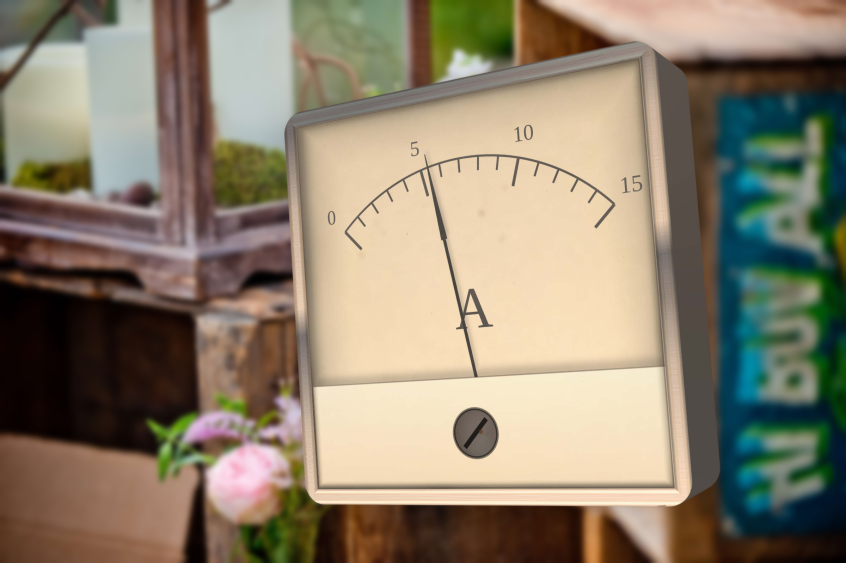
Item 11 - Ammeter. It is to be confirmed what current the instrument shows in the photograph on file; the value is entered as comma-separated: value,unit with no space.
5.5,A
